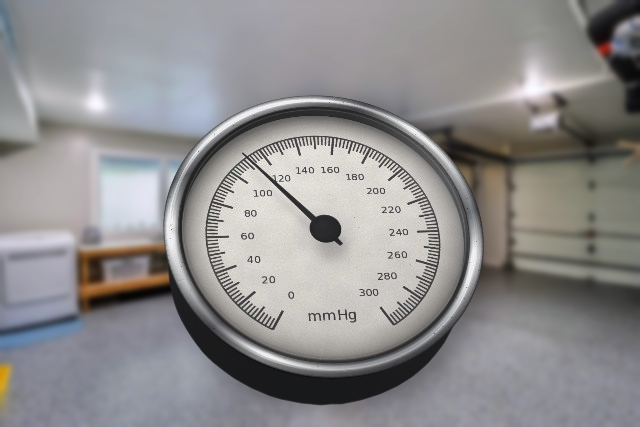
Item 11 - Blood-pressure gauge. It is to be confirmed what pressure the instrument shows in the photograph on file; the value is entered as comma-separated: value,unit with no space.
110,mmHg
